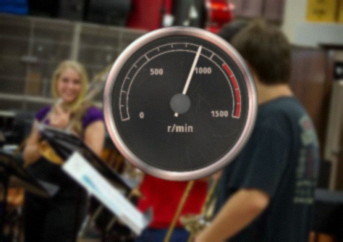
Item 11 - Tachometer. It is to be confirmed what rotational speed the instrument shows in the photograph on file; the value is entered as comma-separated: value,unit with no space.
900,rpm
